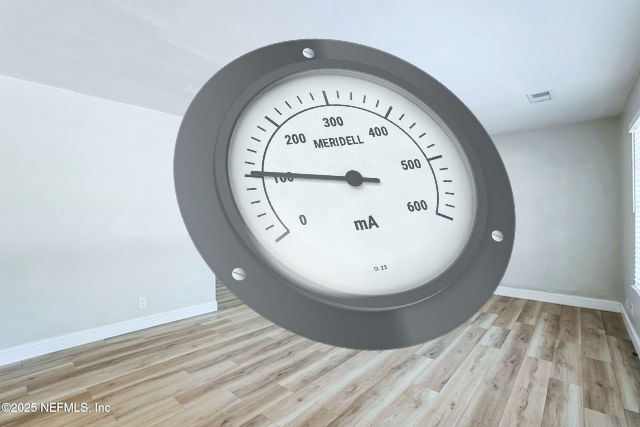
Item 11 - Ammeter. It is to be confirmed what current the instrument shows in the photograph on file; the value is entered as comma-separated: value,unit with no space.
100,mA
